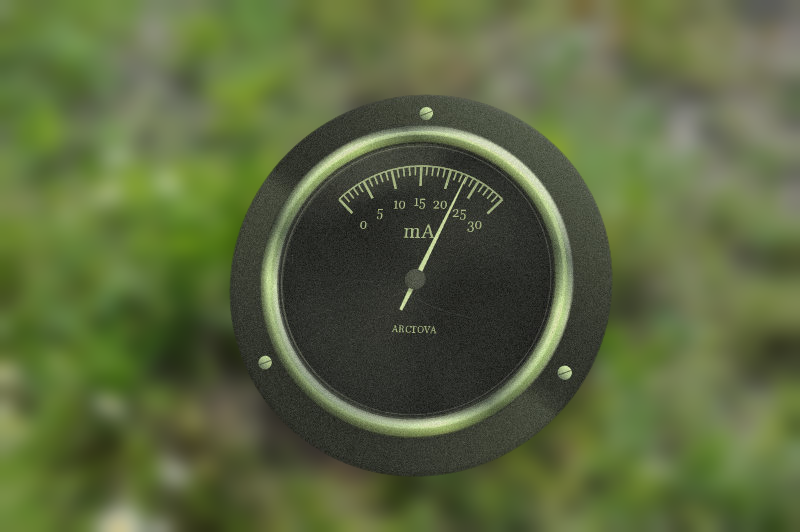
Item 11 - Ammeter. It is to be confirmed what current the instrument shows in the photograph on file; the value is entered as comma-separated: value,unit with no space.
23,mA
